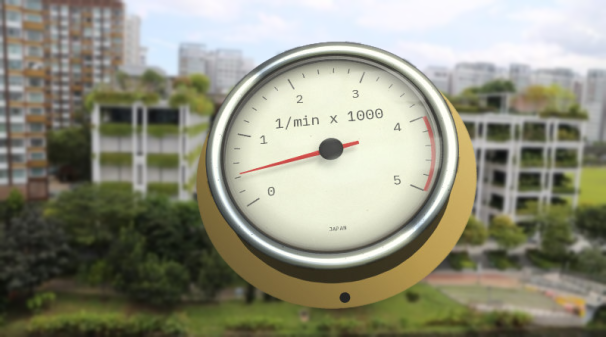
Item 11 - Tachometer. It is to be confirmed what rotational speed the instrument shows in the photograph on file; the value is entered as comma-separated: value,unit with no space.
400,rpm
